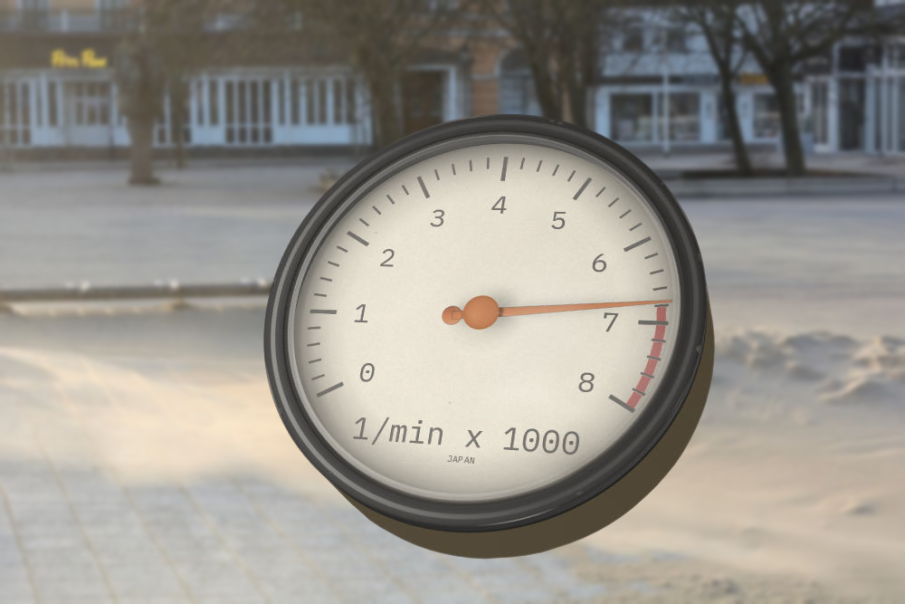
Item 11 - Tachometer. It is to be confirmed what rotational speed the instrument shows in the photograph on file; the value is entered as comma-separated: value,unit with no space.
6800,rpm
